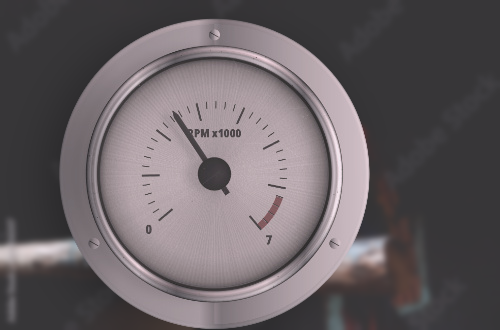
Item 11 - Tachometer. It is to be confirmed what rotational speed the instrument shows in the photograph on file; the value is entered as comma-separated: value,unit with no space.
2500,rpm
